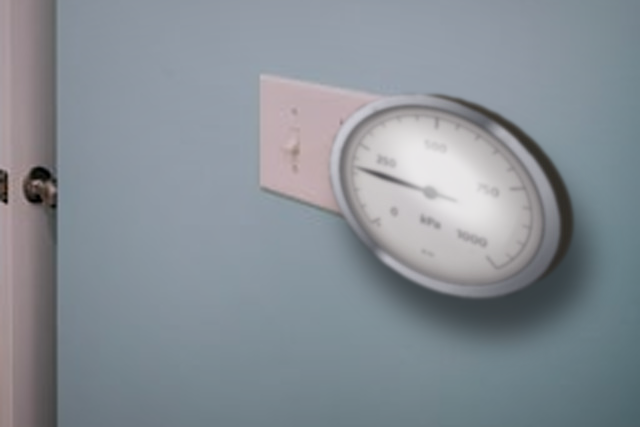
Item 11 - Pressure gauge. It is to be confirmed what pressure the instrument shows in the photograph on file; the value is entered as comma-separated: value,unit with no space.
175,kPa
